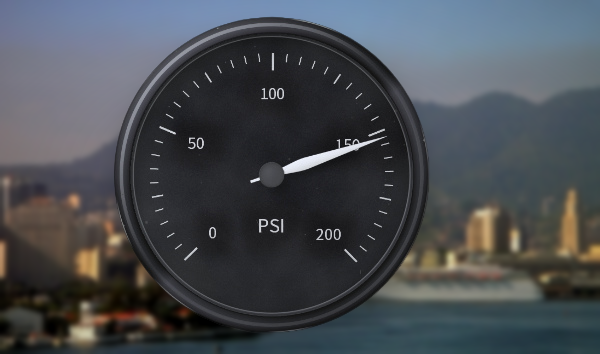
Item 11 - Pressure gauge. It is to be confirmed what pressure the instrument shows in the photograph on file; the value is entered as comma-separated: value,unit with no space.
152.5,psi
